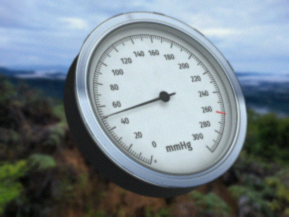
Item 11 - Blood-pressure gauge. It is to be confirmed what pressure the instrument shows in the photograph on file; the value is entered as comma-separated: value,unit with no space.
50,mmHg
